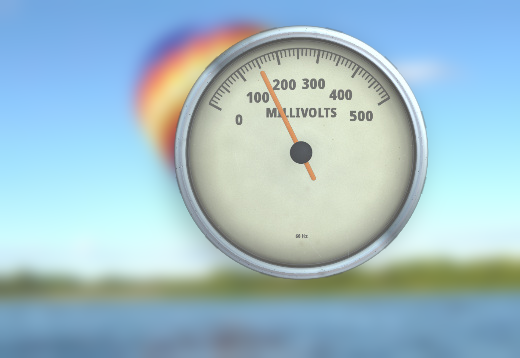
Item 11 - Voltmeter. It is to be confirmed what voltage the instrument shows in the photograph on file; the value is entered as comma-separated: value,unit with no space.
150,mV
